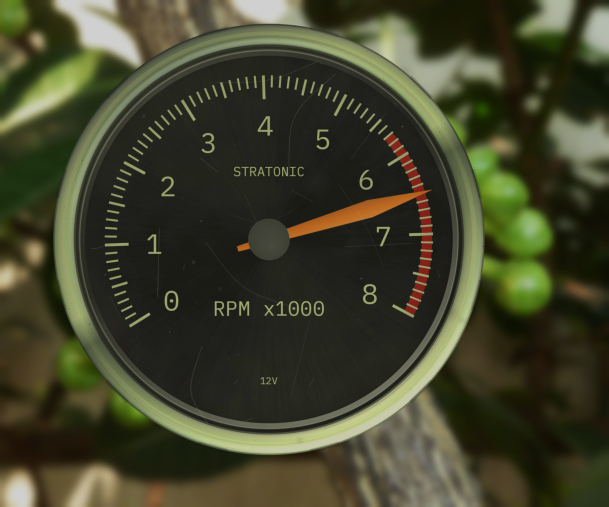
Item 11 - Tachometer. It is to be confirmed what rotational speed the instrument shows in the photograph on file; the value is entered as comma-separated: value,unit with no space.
6500,rpm
